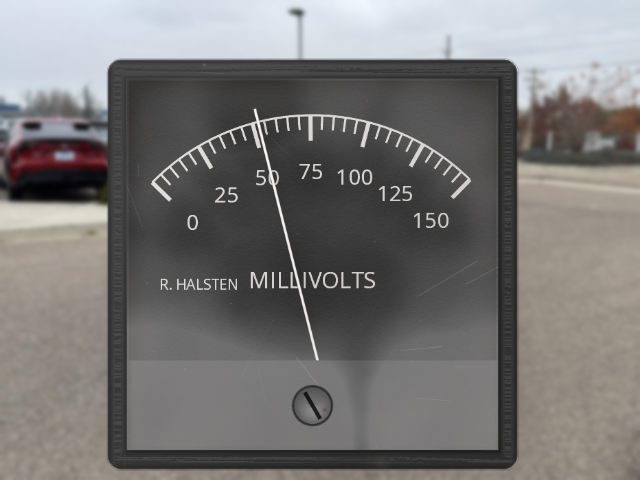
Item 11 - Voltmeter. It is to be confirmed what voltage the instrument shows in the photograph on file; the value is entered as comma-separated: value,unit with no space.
52.5,mV
